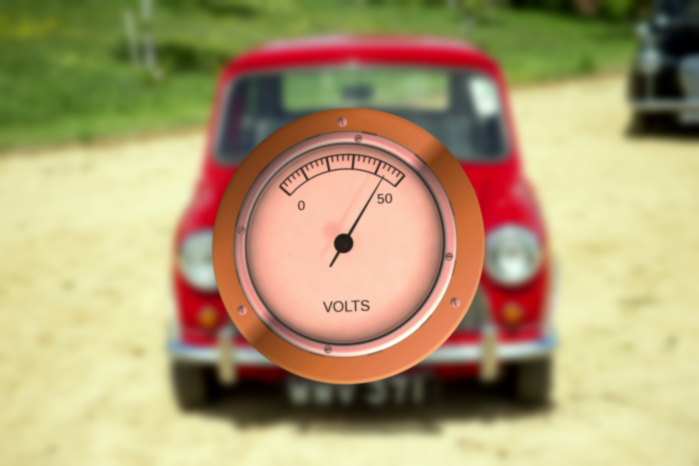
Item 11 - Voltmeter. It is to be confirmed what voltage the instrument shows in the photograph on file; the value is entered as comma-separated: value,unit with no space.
44,V
